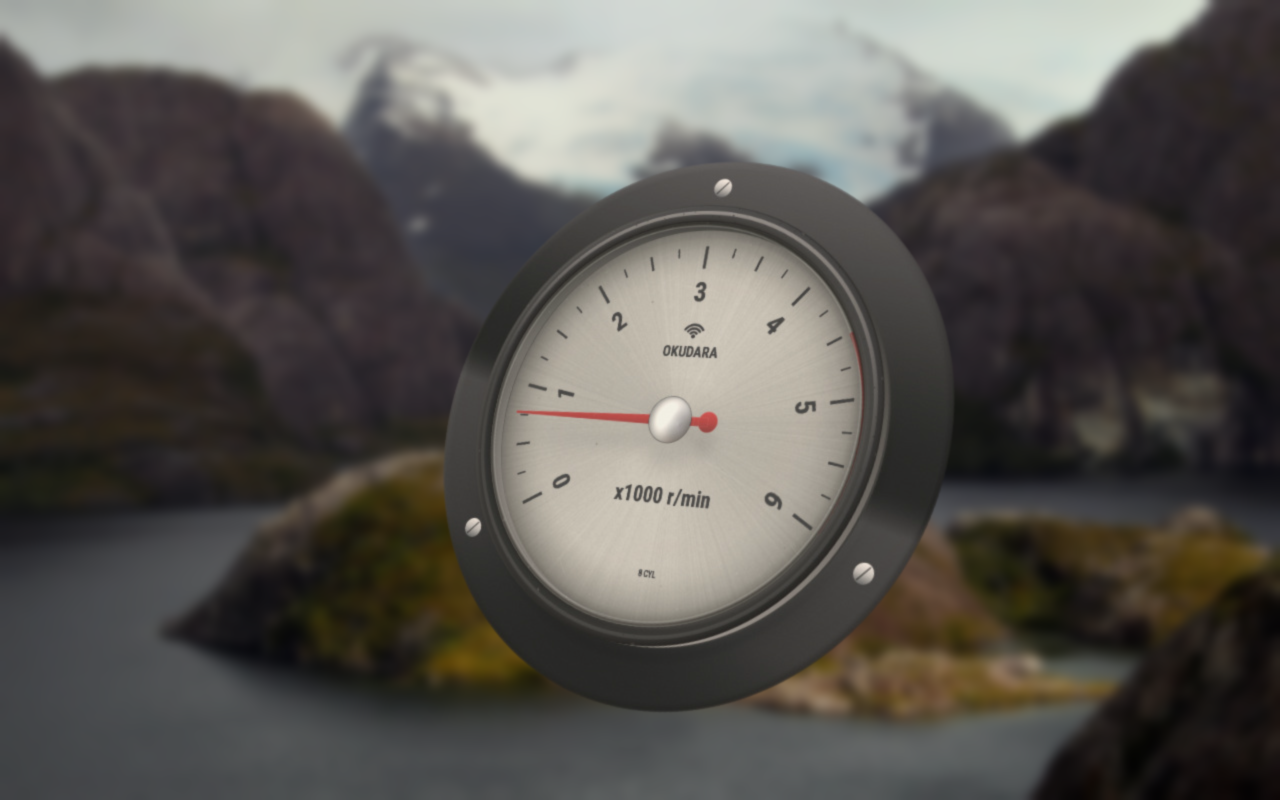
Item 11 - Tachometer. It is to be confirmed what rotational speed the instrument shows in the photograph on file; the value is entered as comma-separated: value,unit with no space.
750,rpm
